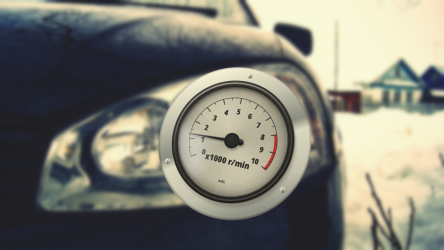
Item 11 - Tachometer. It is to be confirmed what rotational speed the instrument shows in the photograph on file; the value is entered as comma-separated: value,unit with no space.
1250,rpm
